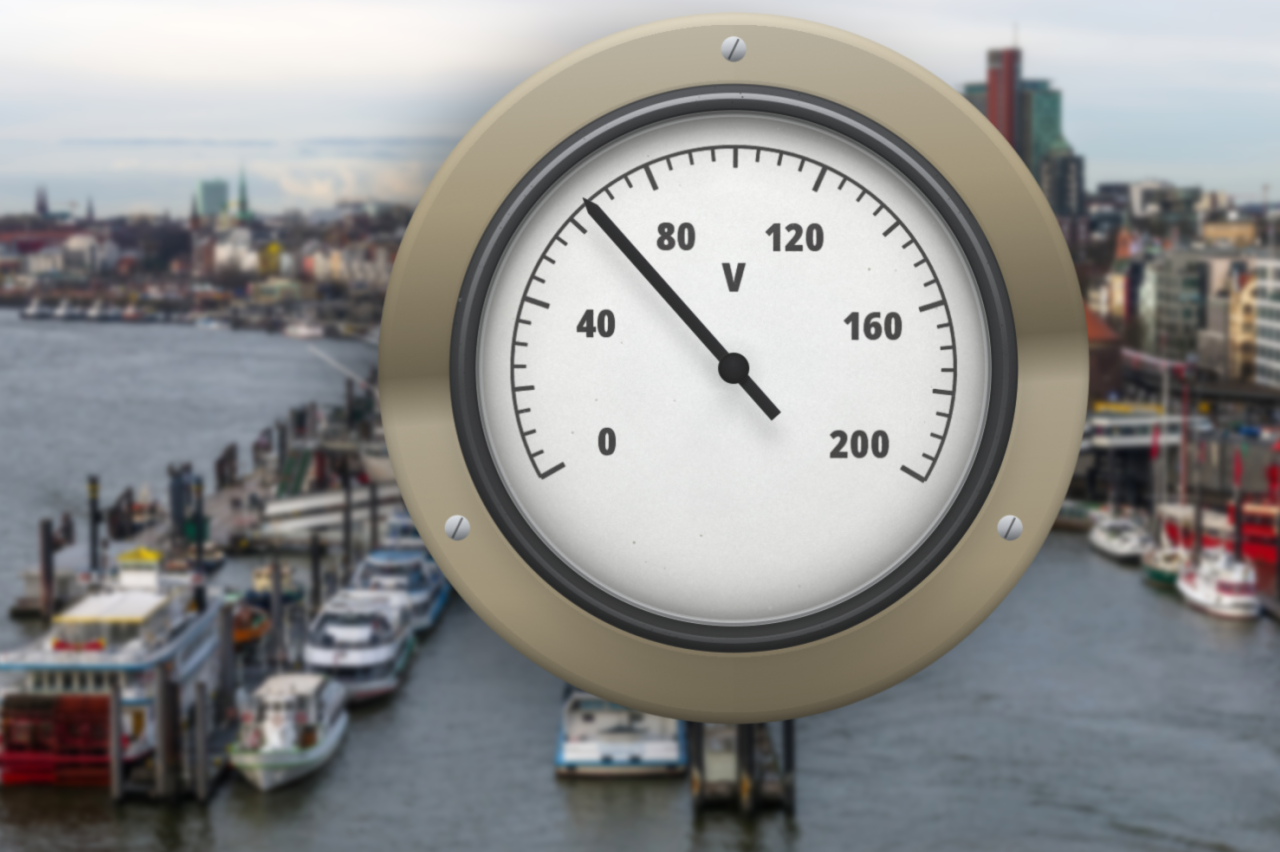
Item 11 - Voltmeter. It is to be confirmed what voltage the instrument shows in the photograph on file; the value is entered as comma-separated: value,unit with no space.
65,V
